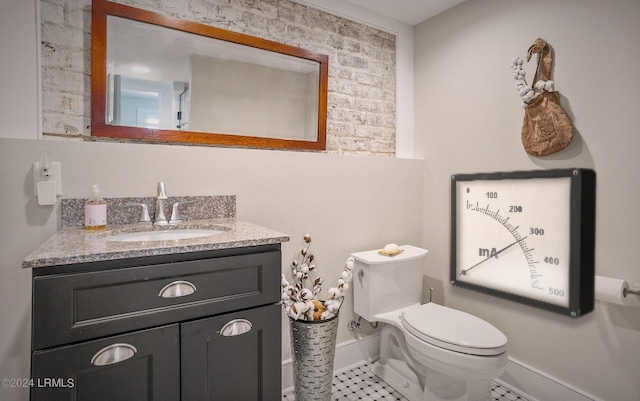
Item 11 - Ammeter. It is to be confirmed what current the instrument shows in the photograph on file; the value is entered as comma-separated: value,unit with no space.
300,mA
